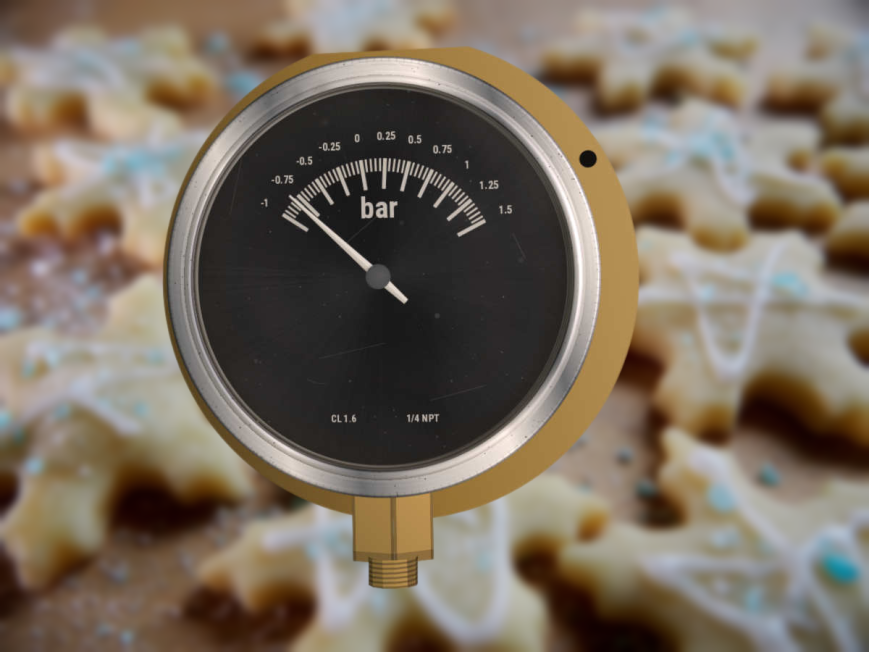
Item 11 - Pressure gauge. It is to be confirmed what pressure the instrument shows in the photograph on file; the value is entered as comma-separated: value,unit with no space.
-0.8,bar
